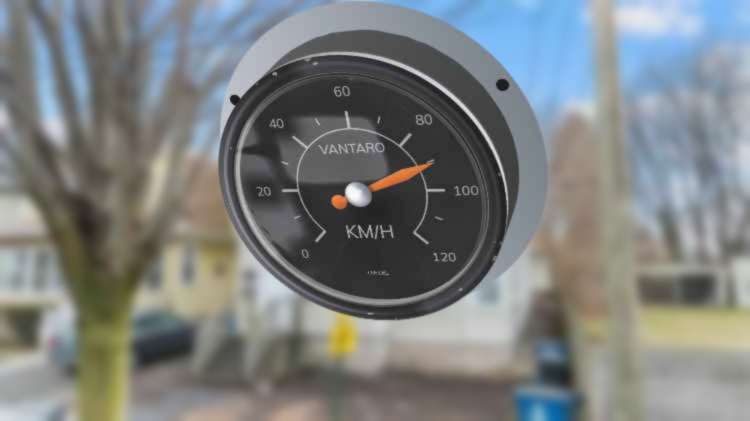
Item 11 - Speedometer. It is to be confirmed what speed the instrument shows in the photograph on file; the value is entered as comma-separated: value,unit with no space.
90,km/h
